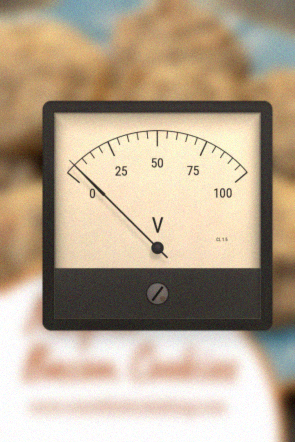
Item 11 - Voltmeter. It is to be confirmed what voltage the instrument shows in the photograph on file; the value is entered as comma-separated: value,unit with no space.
5,V
